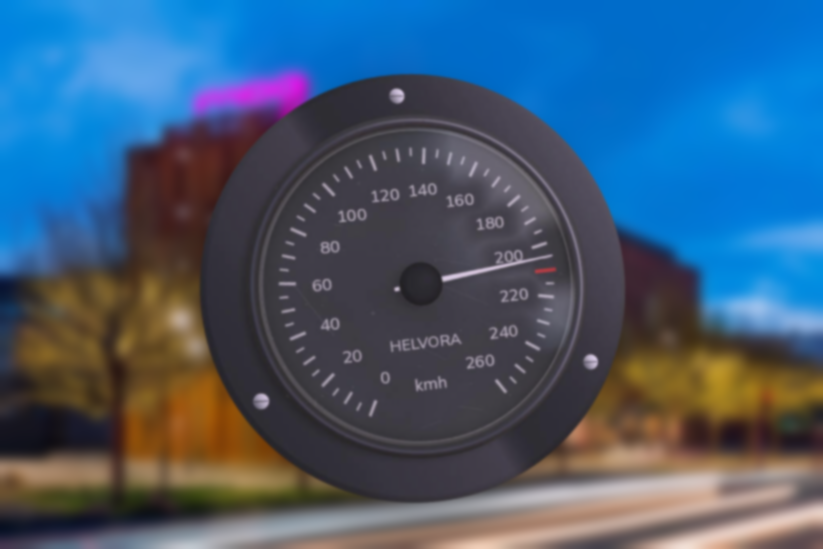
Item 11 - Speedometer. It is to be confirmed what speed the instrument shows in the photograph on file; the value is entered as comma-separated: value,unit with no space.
205,km/h
